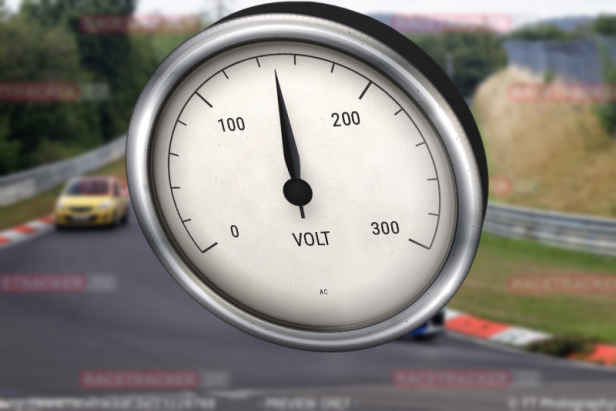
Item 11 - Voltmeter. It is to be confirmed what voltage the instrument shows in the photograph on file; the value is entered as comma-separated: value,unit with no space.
150,V
